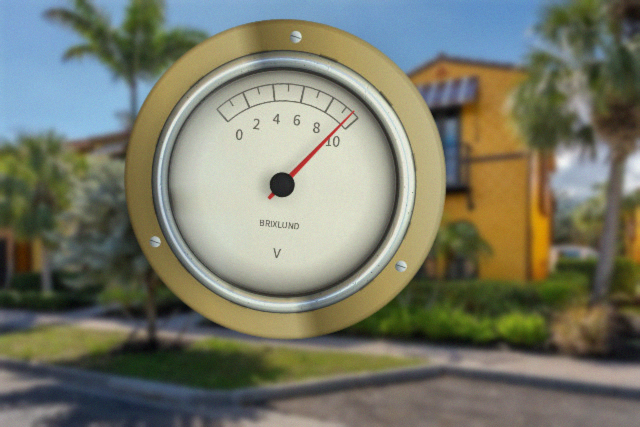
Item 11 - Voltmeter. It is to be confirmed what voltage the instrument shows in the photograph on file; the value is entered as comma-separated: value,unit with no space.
9.5,V
